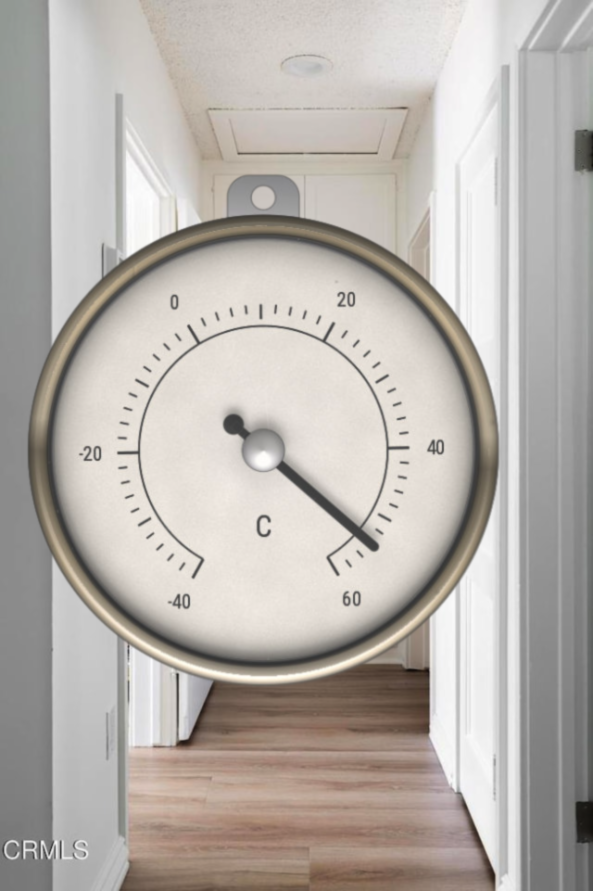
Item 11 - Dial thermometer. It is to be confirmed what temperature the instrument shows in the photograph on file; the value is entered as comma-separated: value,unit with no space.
54,°C
